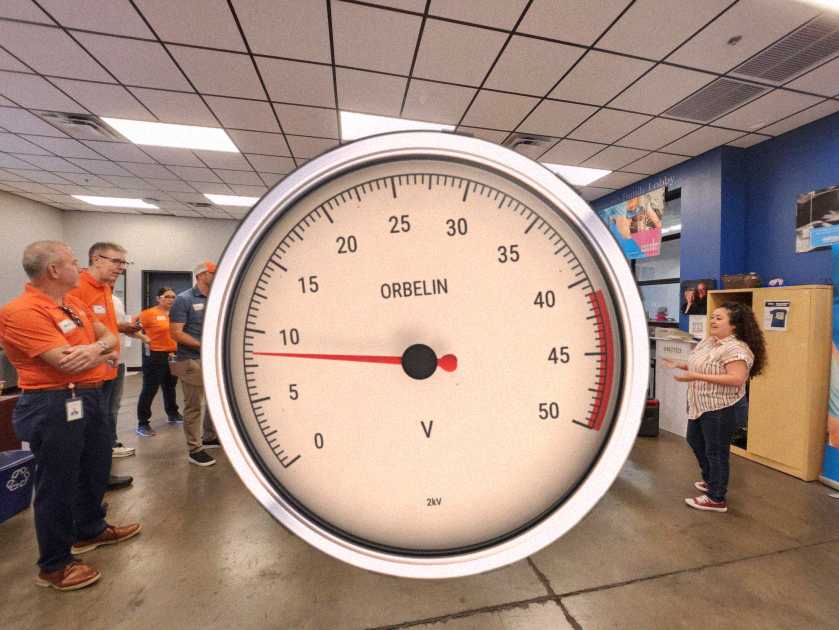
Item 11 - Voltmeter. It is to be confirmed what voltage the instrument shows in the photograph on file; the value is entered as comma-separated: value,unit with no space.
8.5,V
